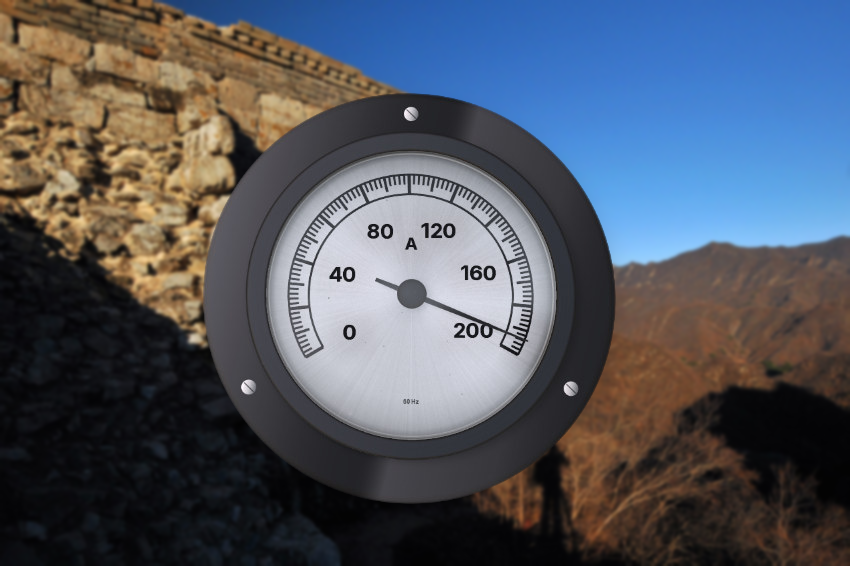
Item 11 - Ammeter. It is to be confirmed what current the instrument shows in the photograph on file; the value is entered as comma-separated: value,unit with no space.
194,A
